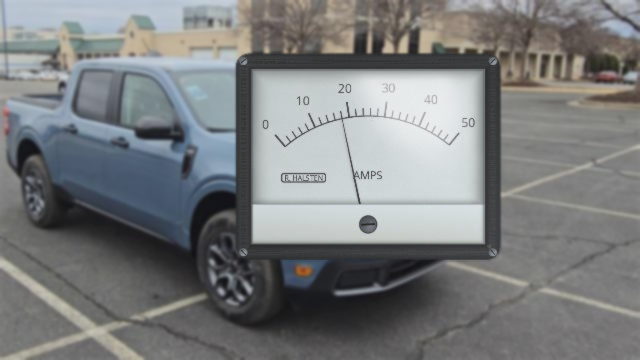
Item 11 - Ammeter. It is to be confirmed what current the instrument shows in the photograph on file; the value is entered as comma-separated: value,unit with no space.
18,A
